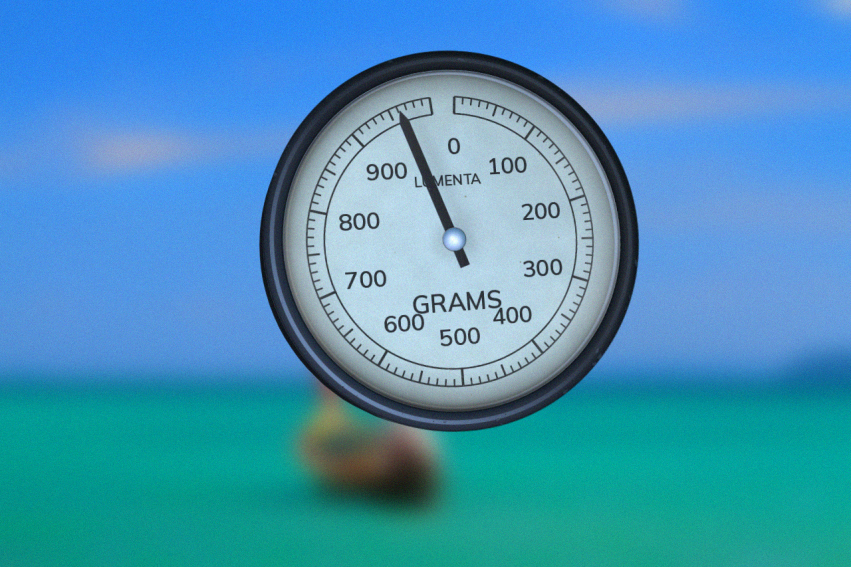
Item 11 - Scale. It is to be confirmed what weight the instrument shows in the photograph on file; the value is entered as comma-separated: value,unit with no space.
960,g
